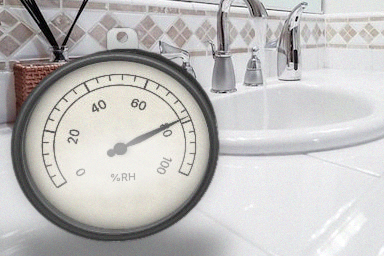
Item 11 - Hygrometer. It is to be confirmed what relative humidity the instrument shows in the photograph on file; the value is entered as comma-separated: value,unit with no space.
78,%
